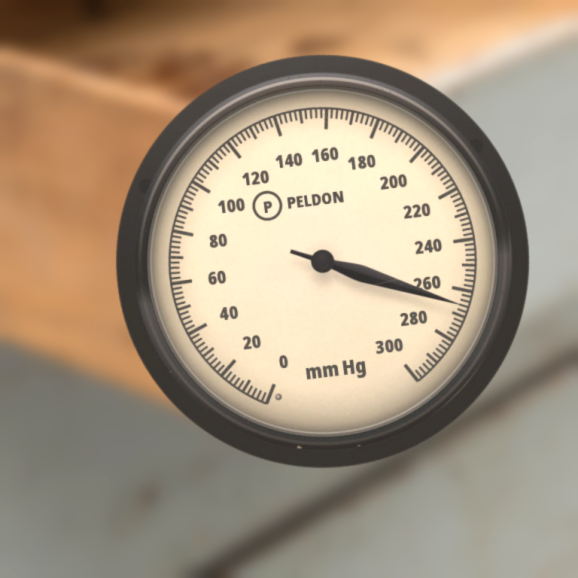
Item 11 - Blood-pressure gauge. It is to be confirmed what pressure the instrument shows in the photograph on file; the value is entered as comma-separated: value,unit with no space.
266,mmHg
